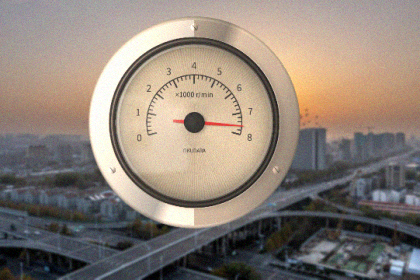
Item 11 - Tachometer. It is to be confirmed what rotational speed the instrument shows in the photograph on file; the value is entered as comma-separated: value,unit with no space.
7600,rpm
